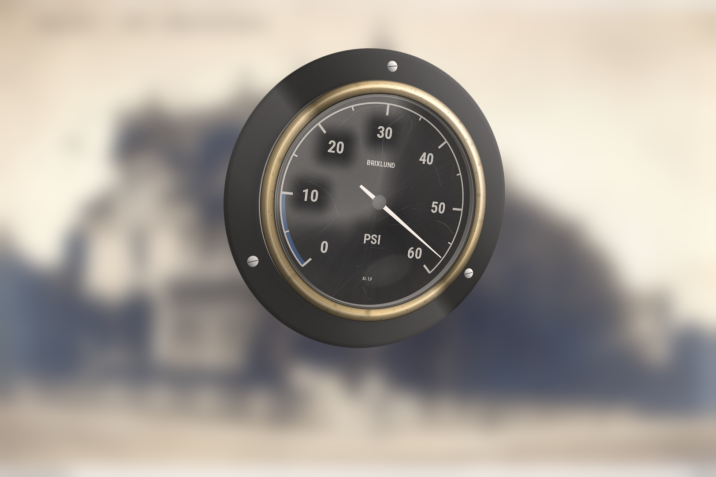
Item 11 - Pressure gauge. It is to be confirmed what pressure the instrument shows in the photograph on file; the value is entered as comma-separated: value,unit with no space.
57.5,psi
